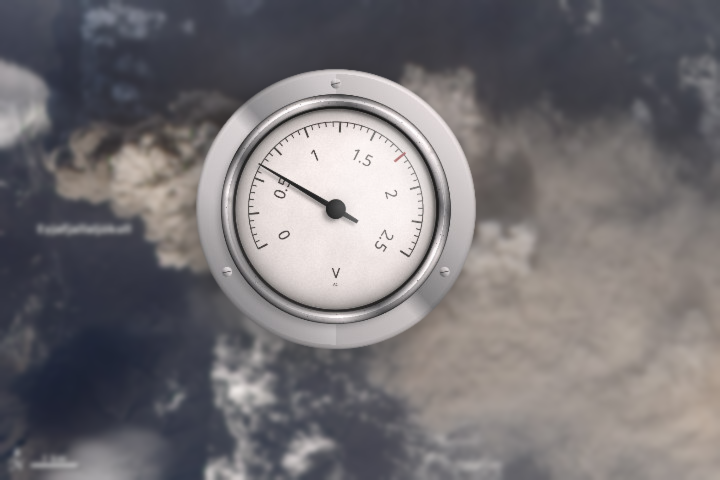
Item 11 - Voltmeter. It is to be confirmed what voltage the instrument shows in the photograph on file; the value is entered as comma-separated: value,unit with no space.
0.6,V
